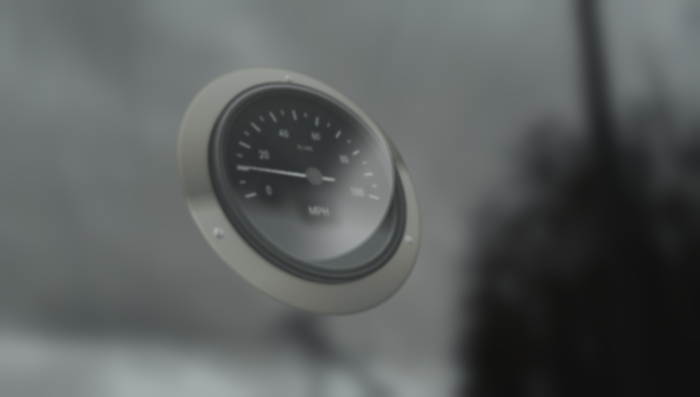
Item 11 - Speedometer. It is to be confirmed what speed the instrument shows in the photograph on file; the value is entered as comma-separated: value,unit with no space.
10,mph
